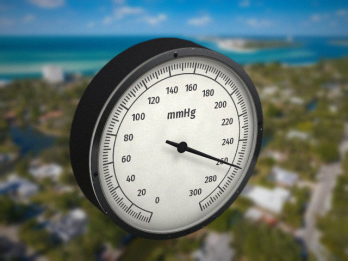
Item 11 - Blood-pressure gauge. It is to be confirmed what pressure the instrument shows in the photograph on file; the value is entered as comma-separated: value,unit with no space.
260,mmHg
